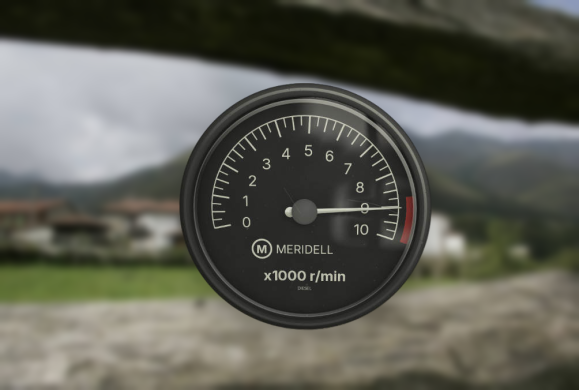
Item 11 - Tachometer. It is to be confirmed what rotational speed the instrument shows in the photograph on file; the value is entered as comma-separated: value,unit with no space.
9000,rpm
